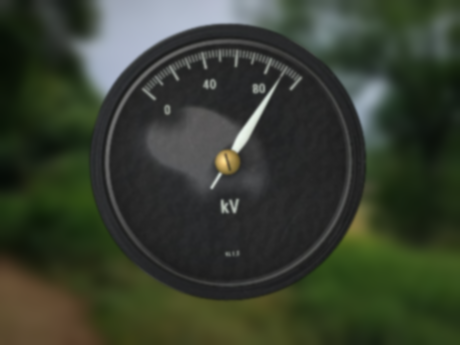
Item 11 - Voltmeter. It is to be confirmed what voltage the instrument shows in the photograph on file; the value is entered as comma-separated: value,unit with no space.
90,kV
